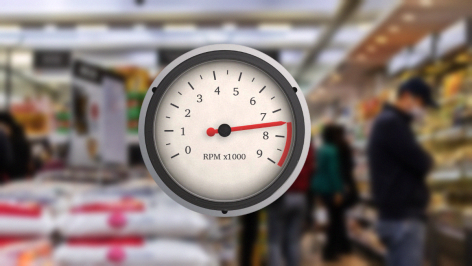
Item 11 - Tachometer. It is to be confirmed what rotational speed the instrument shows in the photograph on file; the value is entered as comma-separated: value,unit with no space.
7500,rpm
